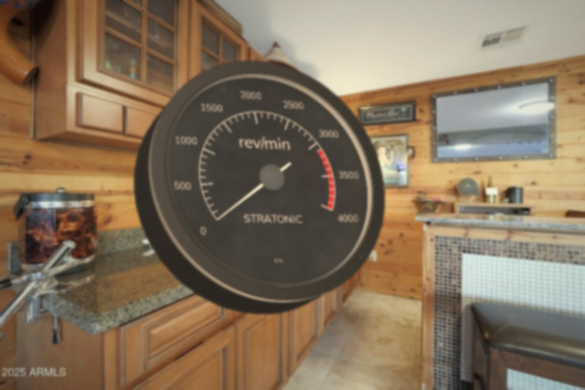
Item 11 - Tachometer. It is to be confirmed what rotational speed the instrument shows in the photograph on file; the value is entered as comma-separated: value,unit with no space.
0,rpm
